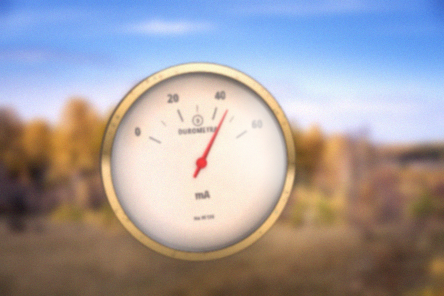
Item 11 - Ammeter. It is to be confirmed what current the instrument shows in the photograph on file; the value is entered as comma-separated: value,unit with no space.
45,mA
